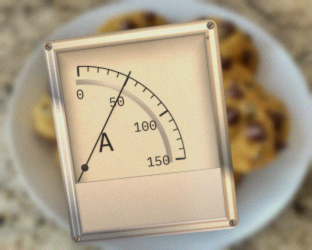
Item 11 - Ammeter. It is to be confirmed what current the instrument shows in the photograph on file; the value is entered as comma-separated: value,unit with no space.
50,A
